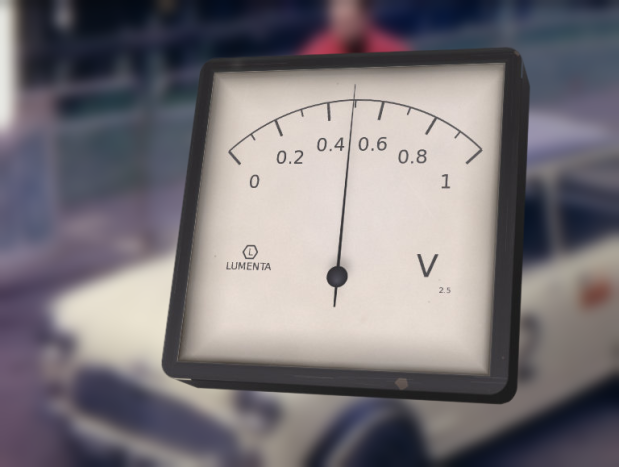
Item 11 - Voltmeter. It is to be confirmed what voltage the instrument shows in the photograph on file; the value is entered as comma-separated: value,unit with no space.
0.5,V
